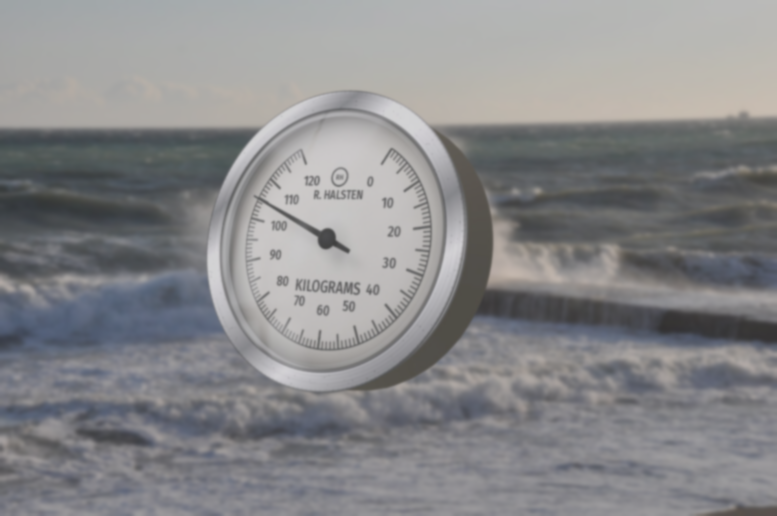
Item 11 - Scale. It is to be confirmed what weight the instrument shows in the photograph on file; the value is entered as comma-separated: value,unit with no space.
105,kg
